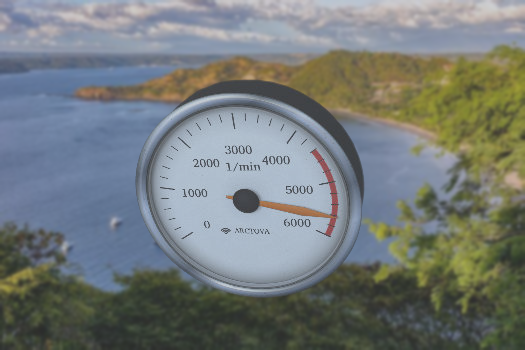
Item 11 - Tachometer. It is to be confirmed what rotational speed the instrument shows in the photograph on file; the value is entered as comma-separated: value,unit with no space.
5600,rpm
